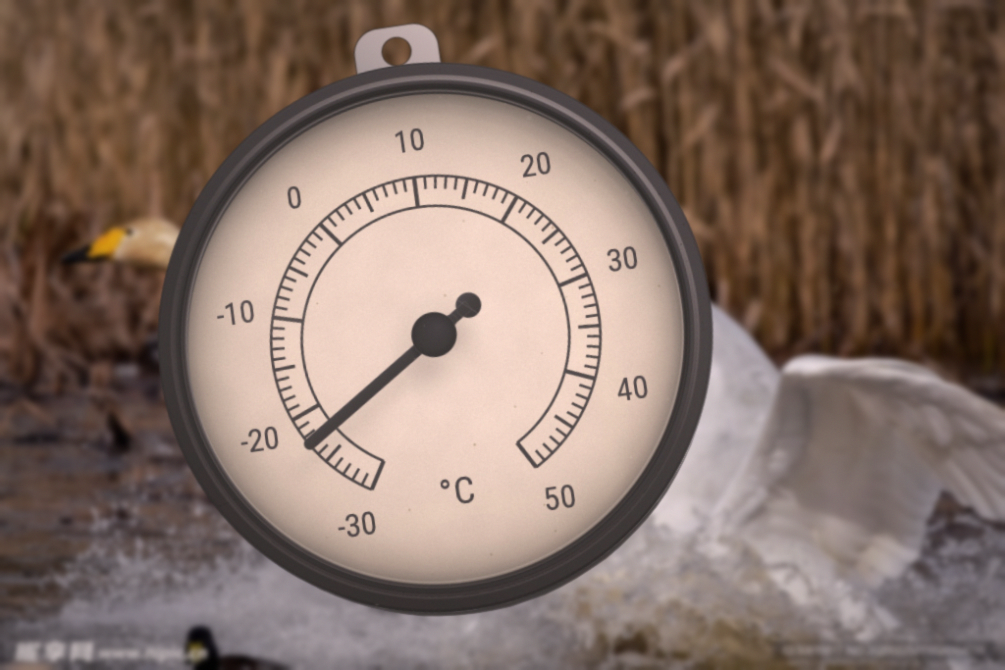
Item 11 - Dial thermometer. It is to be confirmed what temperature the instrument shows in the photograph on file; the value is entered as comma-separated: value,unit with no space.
-23,°C
